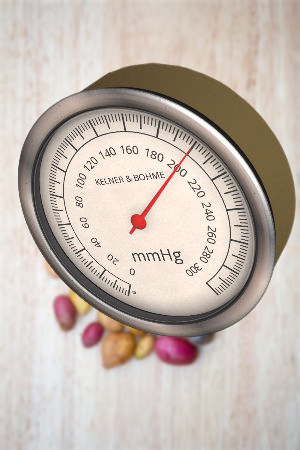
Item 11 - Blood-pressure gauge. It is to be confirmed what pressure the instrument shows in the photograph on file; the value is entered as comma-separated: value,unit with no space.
200,mmHg
